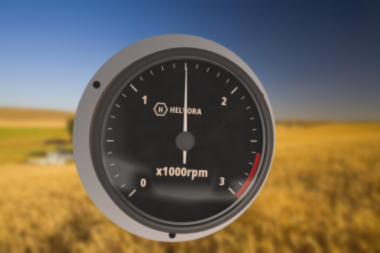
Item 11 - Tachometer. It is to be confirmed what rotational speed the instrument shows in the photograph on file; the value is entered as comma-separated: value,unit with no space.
1500,rpm
